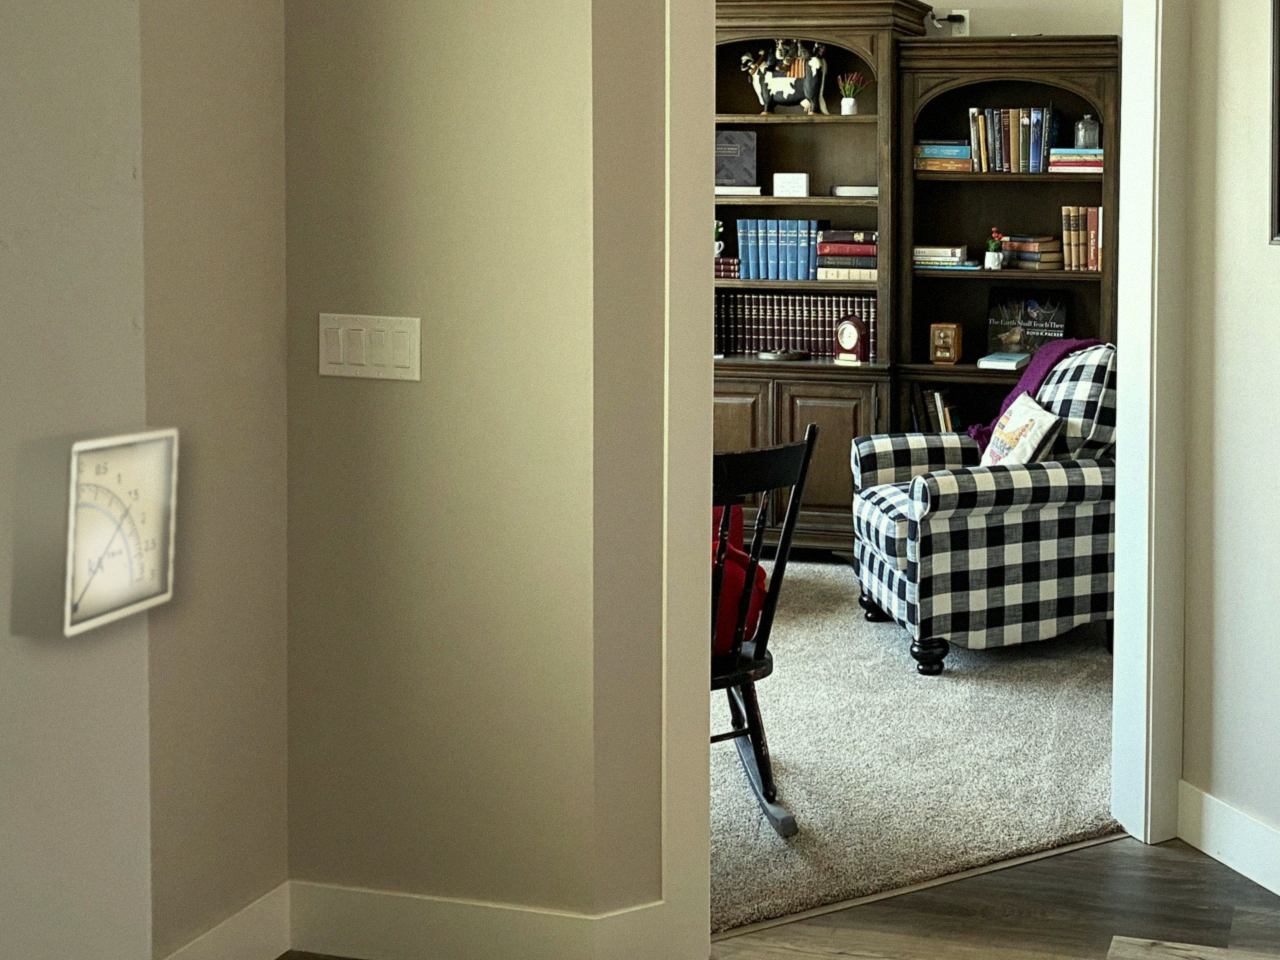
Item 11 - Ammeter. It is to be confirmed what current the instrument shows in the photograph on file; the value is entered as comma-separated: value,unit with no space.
1.5,kA
